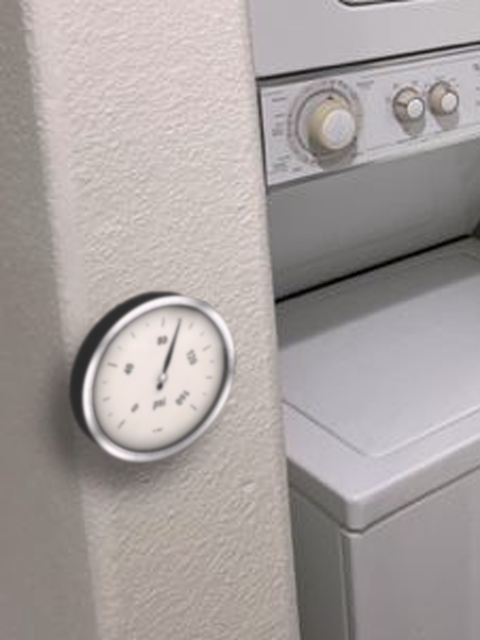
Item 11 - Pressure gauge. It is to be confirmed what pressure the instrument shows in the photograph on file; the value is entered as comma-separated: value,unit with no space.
90,psi
